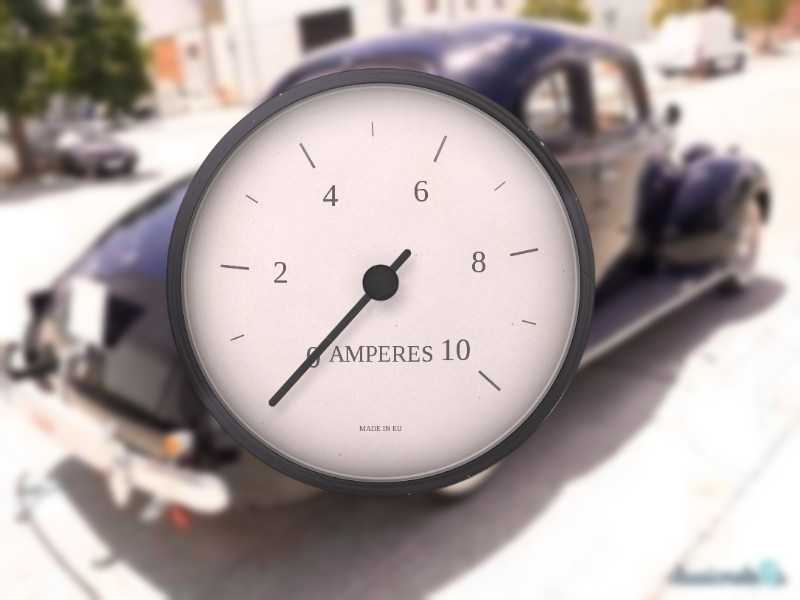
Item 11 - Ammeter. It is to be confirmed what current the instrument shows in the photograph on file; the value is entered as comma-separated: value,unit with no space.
0,A
